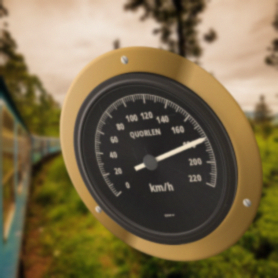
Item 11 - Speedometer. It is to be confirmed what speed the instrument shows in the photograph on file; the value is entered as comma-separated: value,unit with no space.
180,km/h
